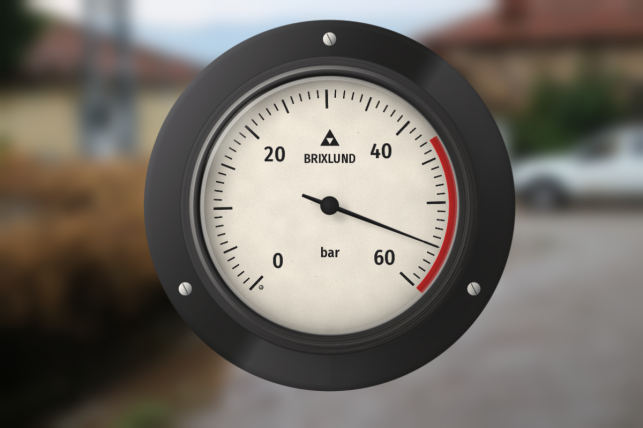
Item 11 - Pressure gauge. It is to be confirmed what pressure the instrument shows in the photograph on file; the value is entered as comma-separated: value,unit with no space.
55,bar
